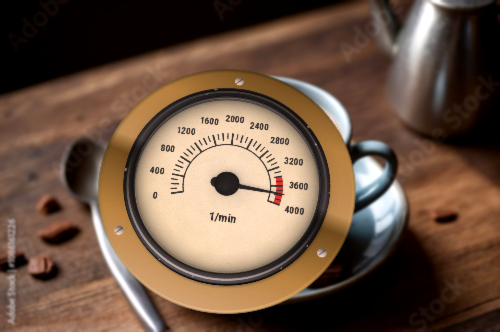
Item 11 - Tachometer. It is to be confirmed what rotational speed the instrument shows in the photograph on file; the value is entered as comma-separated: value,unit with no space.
3800,rpm
